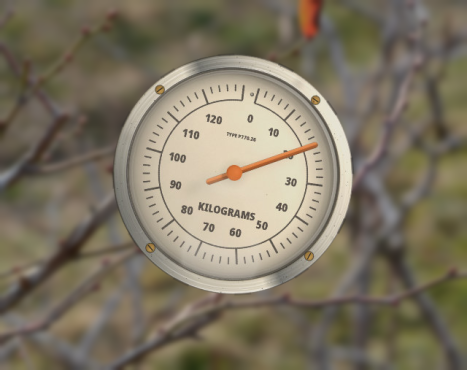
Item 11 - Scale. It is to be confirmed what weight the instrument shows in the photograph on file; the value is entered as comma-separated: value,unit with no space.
20,kg
